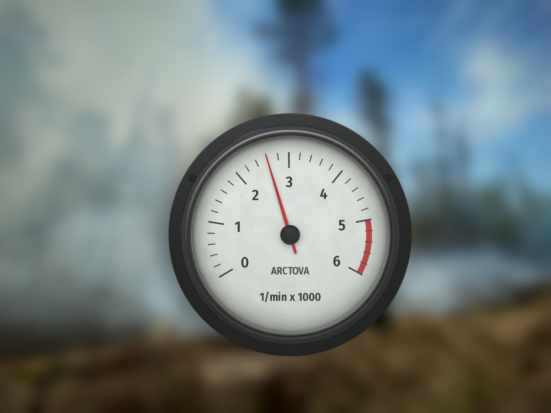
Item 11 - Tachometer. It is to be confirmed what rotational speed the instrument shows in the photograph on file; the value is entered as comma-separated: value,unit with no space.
2600,rpm
